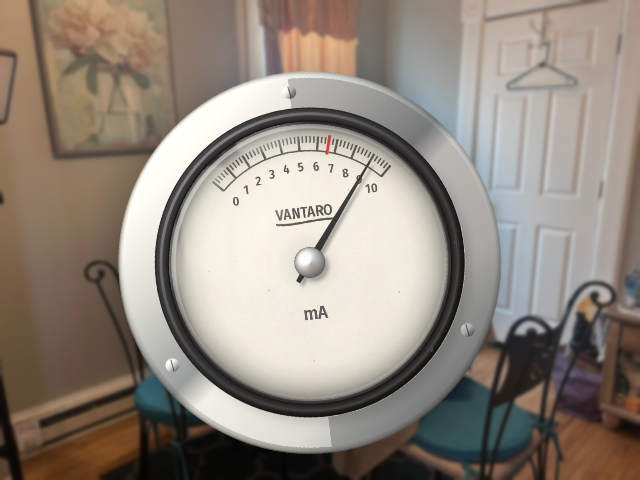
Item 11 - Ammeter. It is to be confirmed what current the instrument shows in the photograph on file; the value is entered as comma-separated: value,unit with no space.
9,mA
